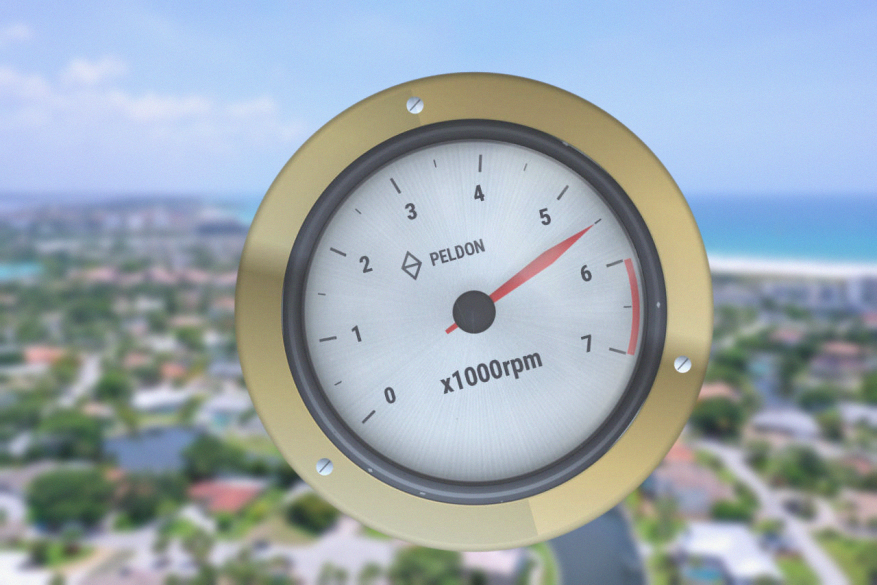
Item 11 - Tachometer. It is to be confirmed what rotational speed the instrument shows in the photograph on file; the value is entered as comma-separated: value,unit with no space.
5500,rpm
